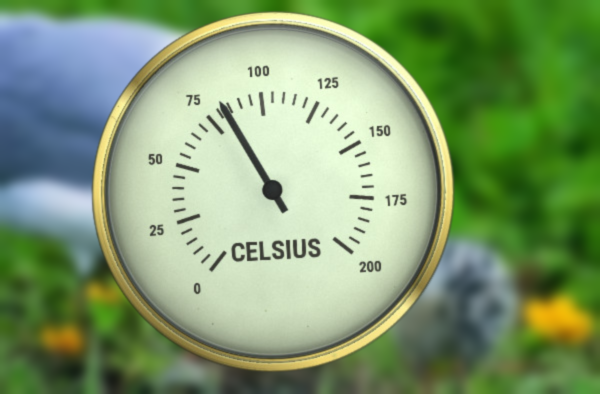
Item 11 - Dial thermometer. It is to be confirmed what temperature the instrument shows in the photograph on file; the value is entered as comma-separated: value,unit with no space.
82.5,°C
